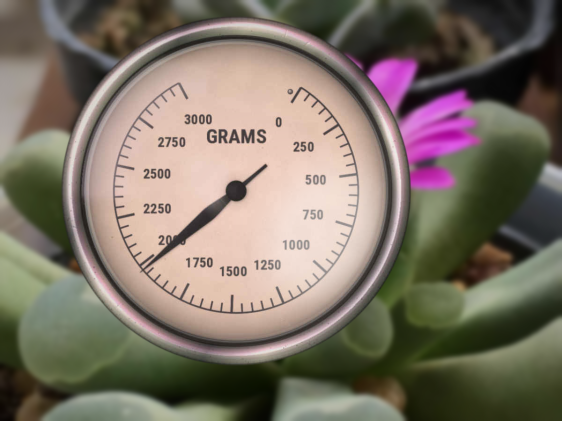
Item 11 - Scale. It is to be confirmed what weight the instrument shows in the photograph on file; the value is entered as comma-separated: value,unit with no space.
1975,g
